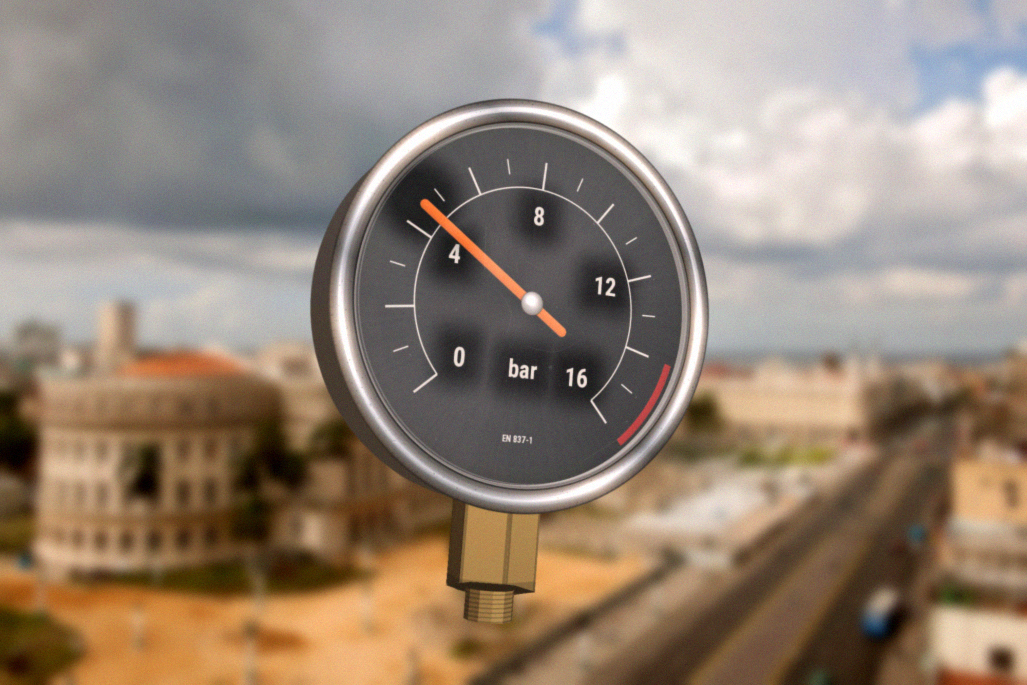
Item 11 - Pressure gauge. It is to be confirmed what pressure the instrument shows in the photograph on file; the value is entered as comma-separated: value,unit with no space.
4.5,bar
